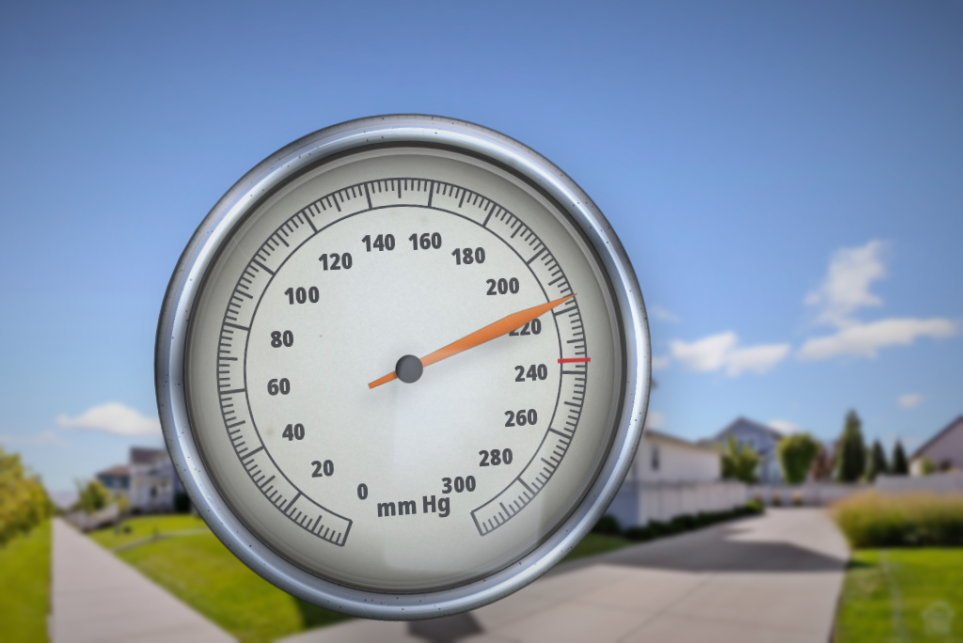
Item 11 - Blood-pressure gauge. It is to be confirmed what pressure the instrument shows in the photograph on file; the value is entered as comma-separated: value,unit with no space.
216,mmHg
